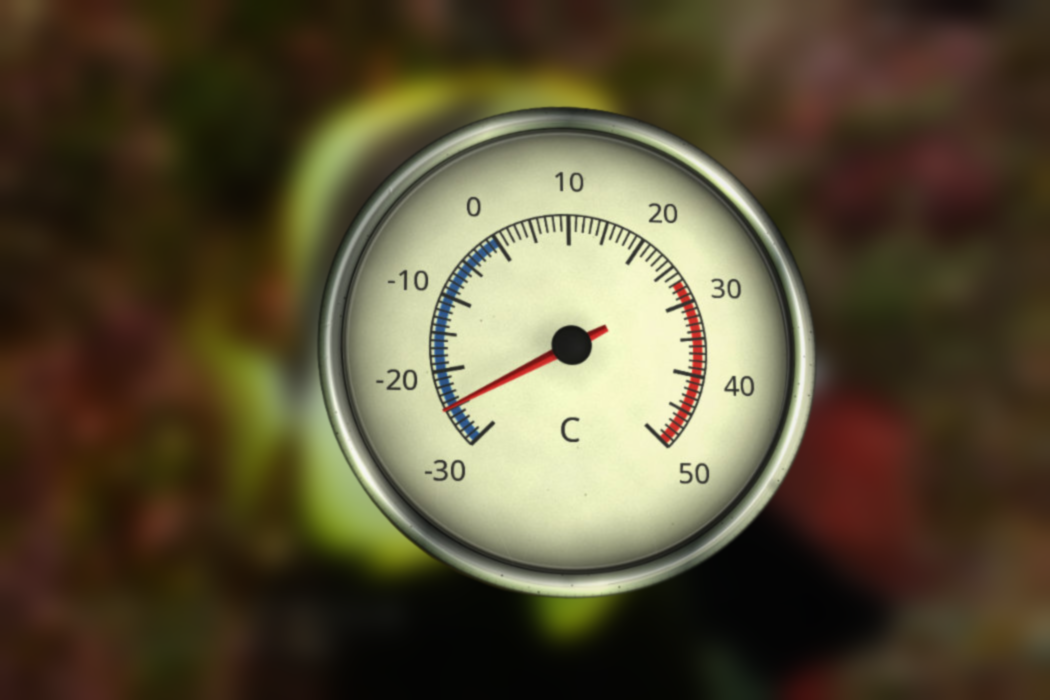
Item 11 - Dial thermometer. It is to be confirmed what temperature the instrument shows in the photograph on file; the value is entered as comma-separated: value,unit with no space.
-25,°C
